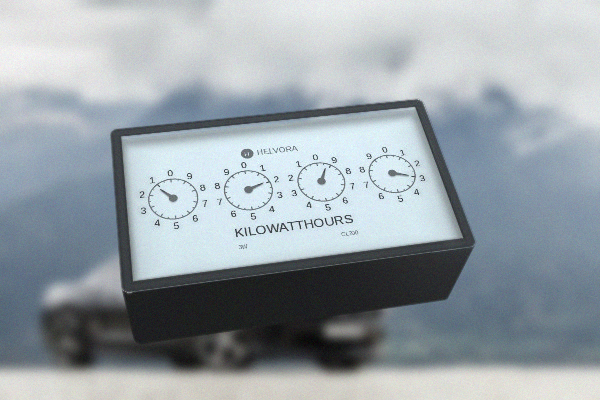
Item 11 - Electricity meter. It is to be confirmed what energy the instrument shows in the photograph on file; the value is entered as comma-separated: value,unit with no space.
1193,kWh
